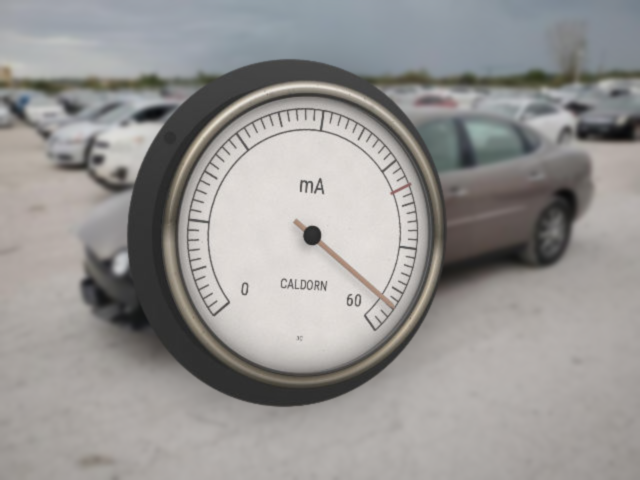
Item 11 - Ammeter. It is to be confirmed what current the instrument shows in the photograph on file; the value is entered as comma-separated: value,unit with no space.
57,mA
